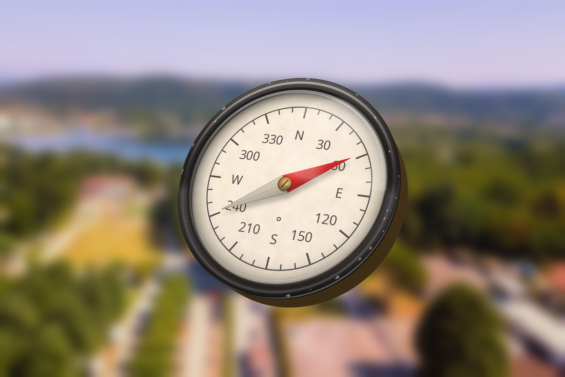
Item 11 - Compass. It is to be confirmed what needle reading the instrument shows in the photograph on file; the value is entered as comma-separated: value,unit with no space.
60,°
